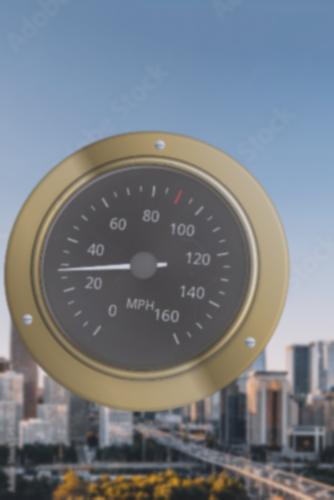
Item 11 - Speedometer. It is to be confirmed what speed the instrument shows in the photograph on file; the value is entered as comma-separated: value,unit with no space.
27.5,mph
